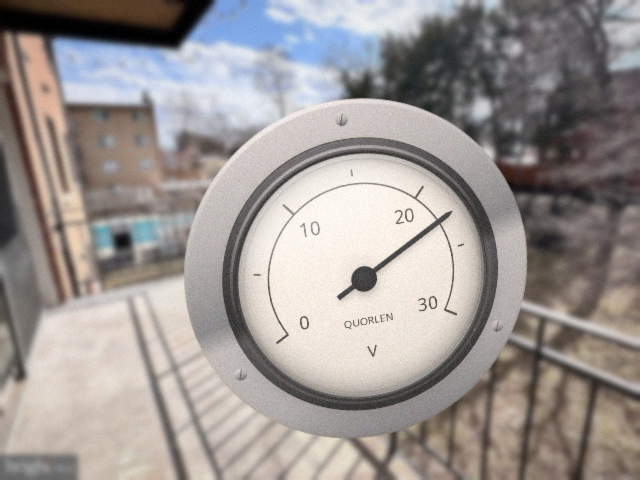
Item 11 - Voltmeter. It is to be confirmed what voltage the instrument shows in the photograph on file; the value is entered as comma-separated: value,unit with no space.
22.5,V
